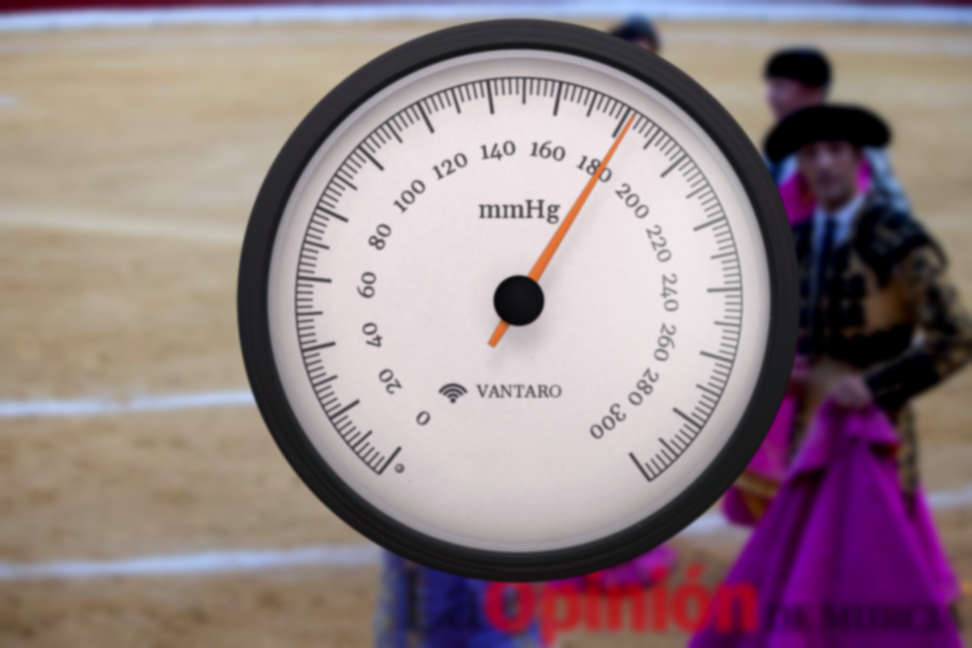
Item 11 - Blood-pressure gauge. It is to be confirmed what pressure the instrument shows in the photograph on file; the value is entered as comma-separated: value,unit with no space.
182,mmHg
